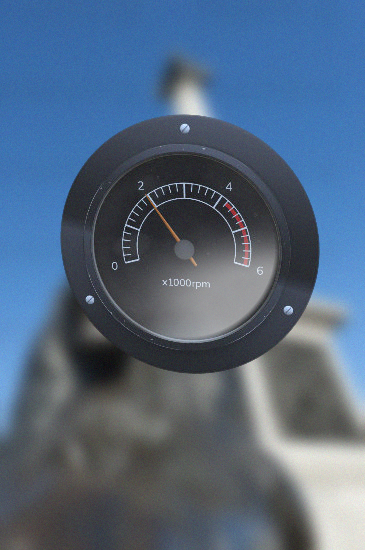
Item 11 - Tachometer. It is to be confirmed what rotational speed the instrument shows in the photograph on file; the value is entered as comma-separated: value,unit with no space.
2000,rpm
